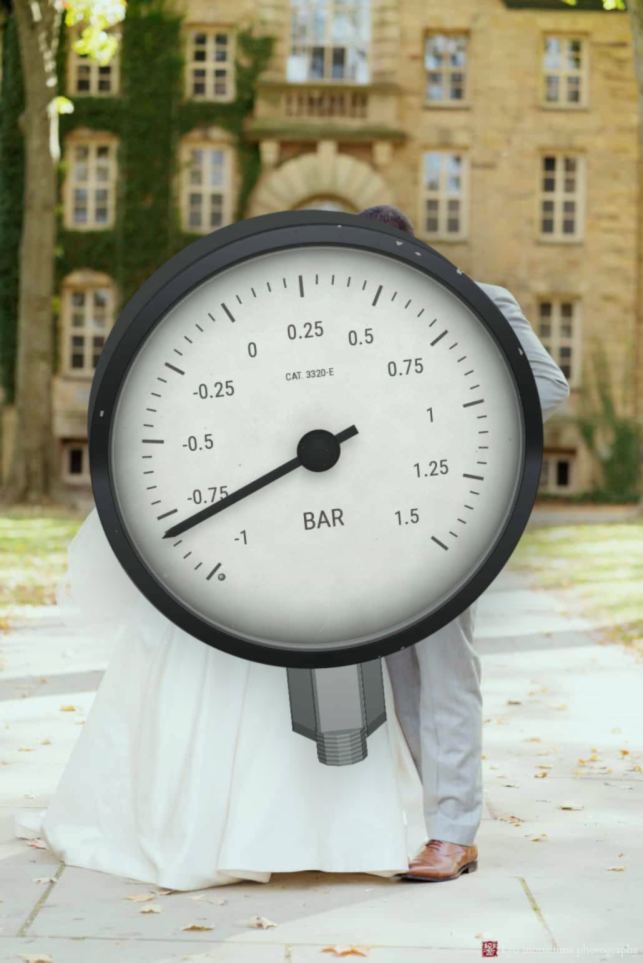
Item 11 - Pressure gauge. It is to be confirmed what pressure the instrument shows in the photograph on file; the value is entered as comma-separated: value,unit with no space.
-0.8,bar
